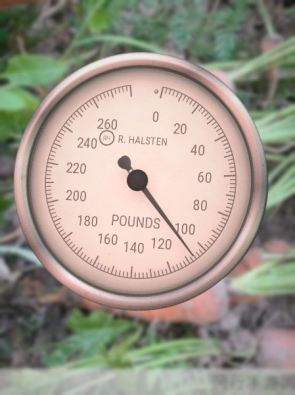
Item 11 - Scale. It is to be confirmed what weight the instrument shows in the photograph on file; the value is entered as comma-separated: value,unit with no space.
106,lb
